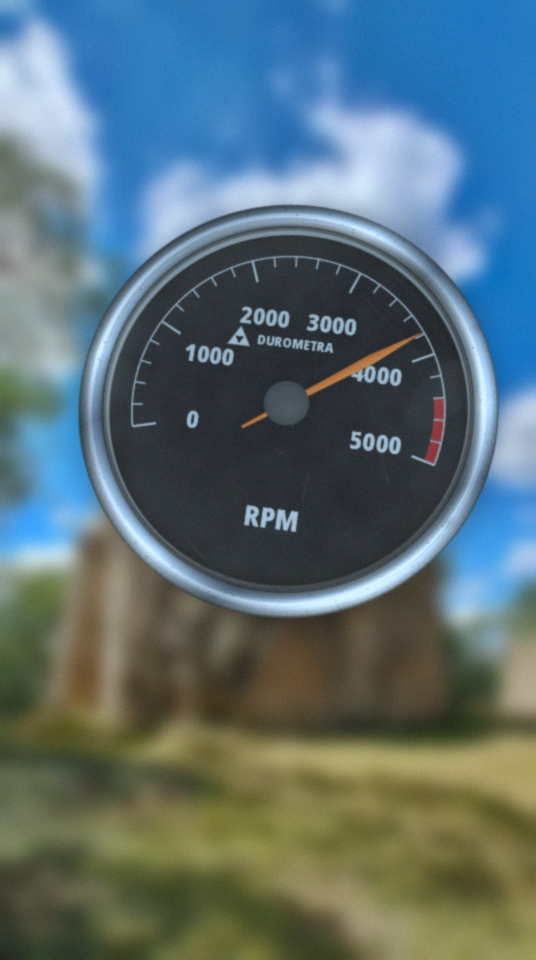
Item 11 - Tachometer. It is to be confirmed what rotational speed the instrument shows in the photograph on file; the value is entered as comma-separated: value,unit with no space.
3800,rpm
